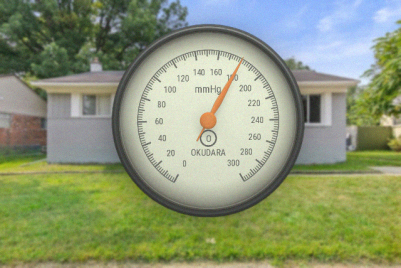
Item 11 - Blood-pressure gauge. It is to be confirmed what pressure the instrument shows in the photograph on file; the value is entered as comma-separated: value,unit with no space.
180,mmHg
